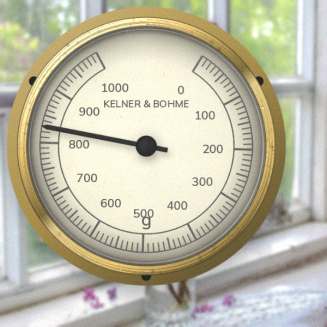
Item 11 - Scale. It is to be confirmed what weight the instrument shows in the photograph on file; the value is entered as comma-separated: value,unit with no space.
830,g
